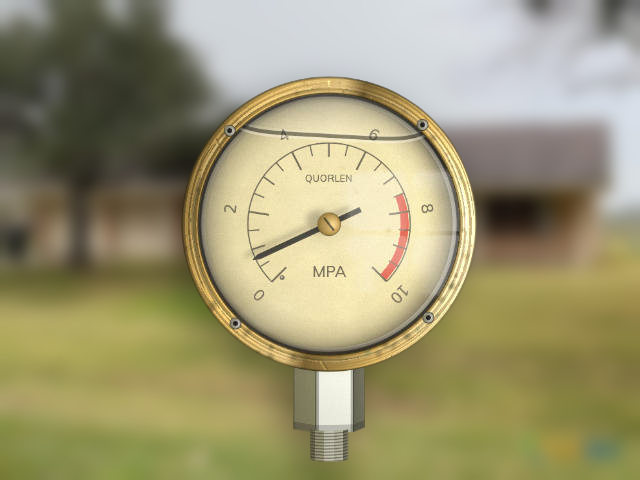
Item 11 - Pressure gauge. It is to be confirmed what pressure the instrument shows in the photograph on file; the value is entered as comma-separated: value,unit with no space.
0.75,MPa
